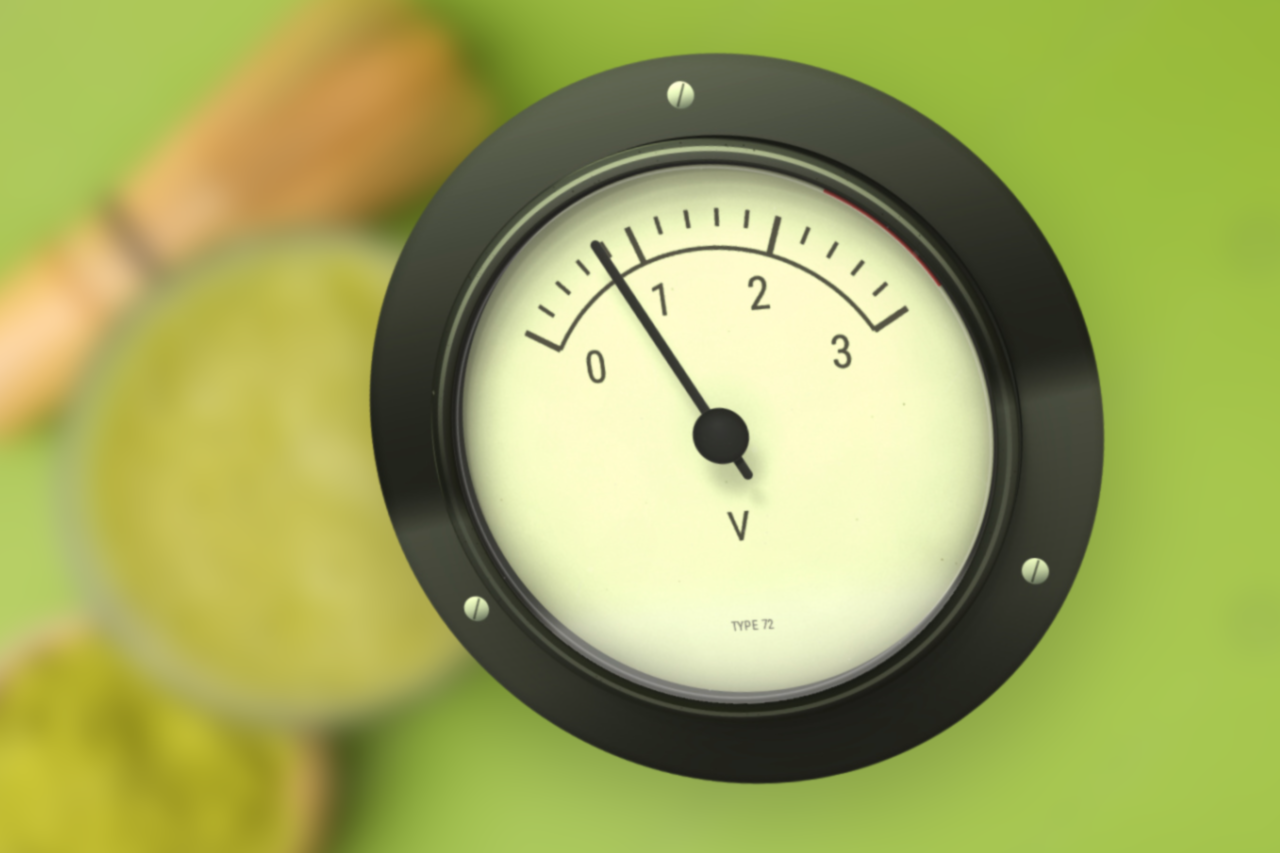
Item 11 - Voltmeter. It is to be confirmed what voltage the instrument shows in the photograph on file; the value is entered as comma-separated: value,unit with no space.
0.8,V
